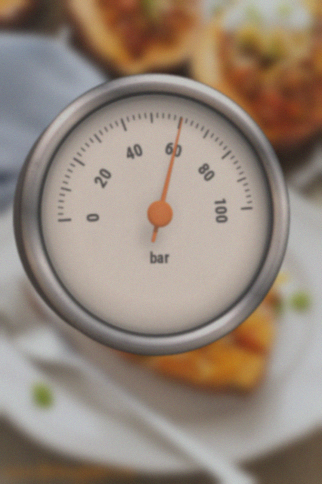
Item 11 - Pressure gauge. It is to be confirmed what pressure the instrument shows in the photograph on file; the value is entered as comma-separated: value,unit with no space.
60,bar
